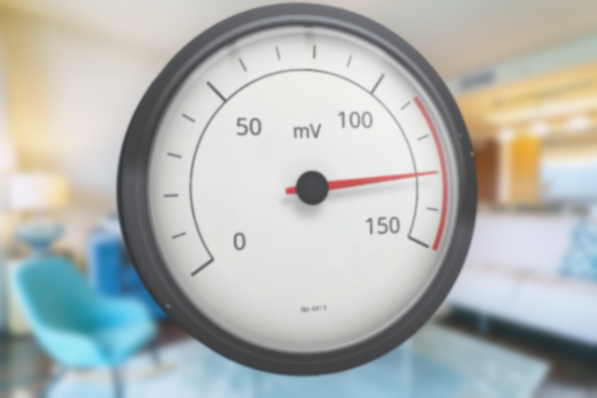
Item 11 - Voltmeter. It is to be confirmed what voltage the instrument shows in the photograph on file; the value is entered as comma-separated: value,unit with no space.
130,mV
